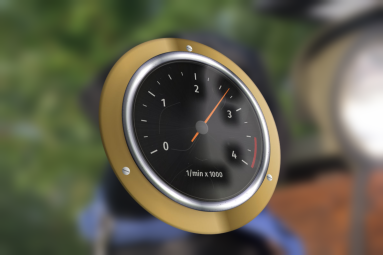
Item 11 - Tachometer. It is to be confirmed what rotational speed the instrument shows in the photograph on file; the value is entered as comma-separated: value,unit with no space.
2625,rpm
